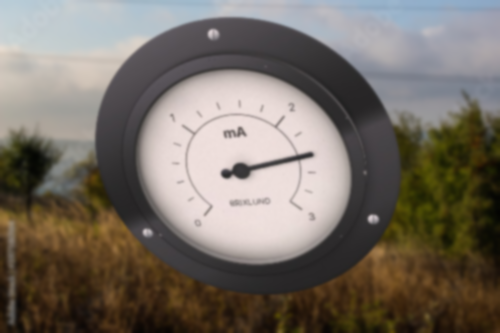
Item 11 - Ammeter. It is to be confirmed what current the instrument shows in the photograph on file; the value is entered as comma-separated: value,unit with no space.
2.4,mA
